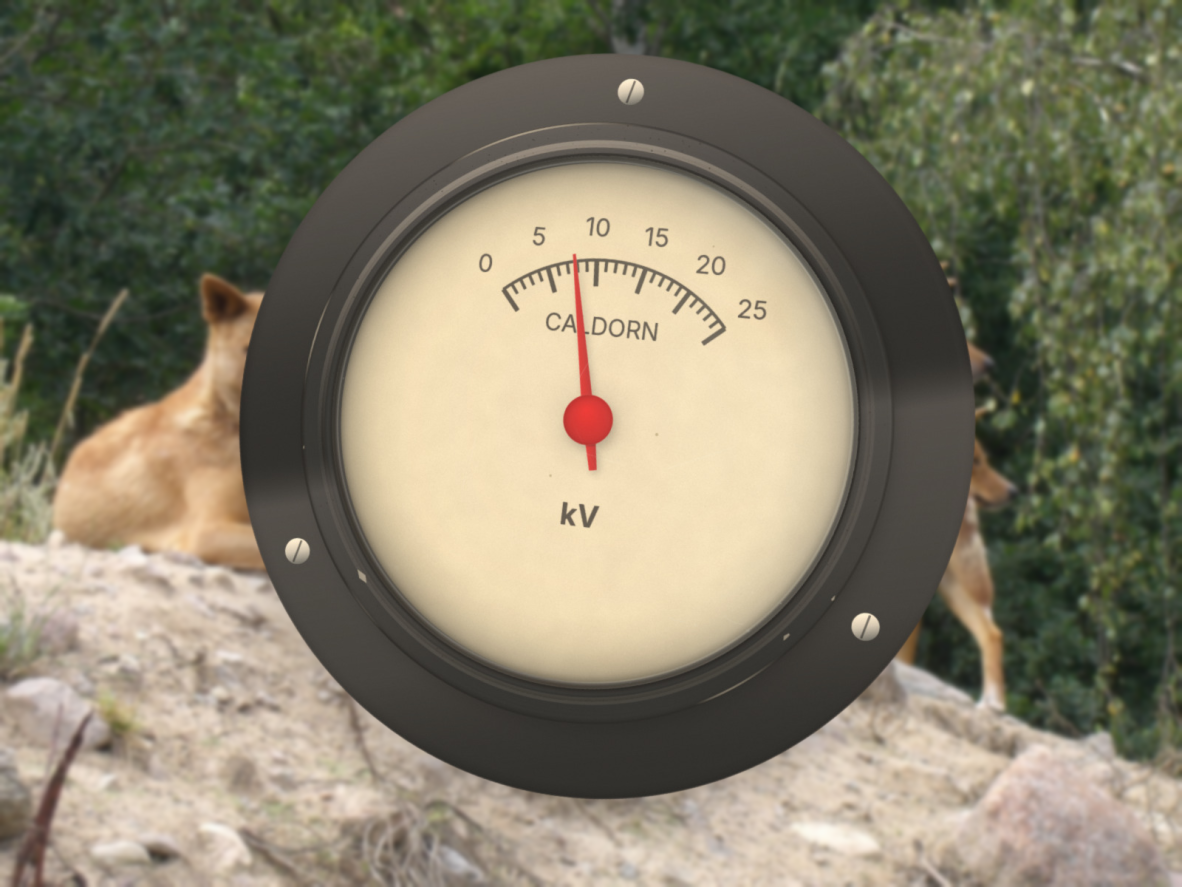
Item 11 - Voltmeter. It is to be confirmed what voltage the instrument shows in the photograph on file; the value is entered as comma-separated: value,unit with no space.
8,kV
